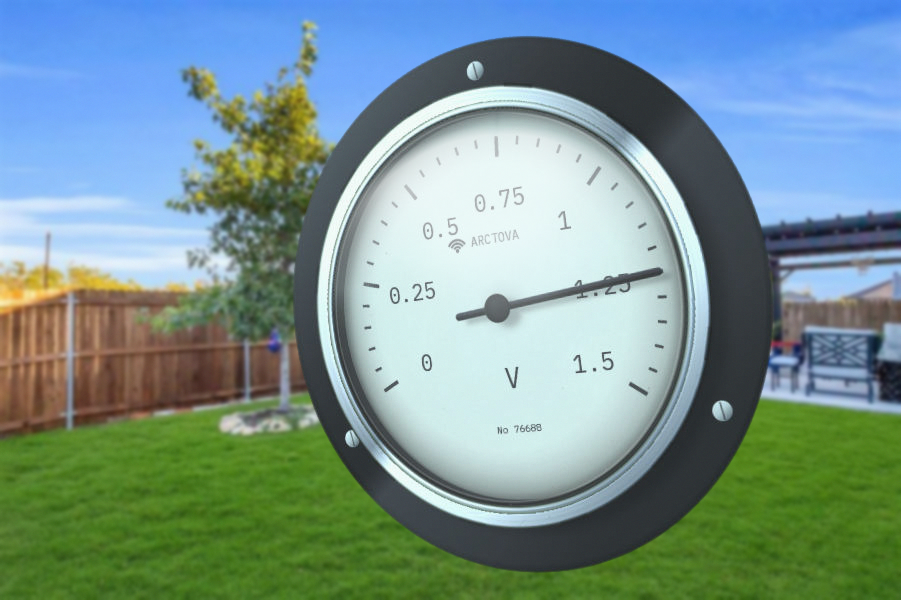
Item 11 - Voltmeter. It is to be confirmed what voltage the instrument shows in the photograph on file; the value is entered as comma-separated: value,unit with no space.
1.25,V
